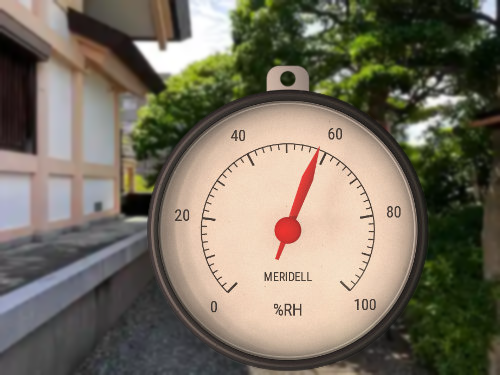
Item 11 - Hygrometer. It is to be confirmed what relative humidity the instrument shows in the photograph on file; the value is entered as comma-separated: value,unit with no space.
58,%
